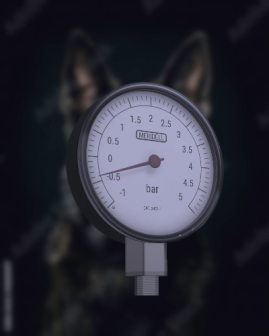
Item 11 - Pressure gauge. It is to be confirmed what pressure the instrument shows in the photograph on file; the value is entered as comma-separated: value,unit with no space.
-0.4,bar
